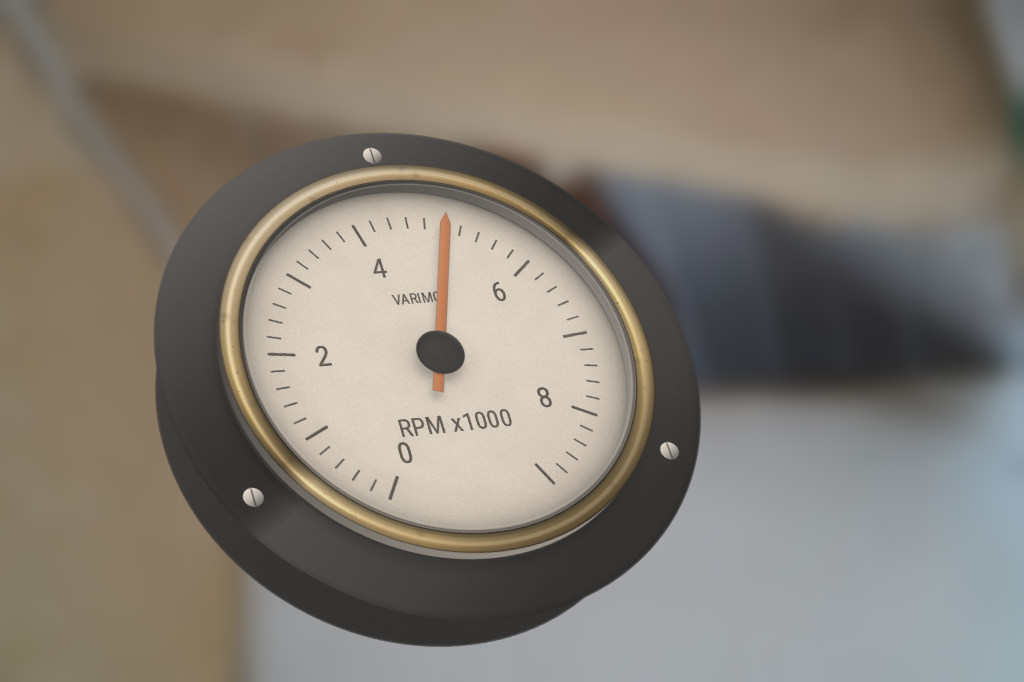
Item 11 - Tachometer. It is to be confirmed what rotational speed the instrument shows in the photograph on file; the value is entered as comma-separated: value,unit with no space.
5000,rpm
